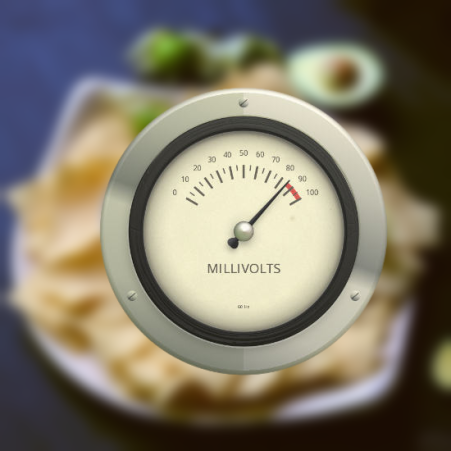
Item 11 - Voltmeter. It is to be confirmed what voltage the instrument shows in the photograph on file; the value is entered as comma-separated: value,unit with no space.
85,mV
